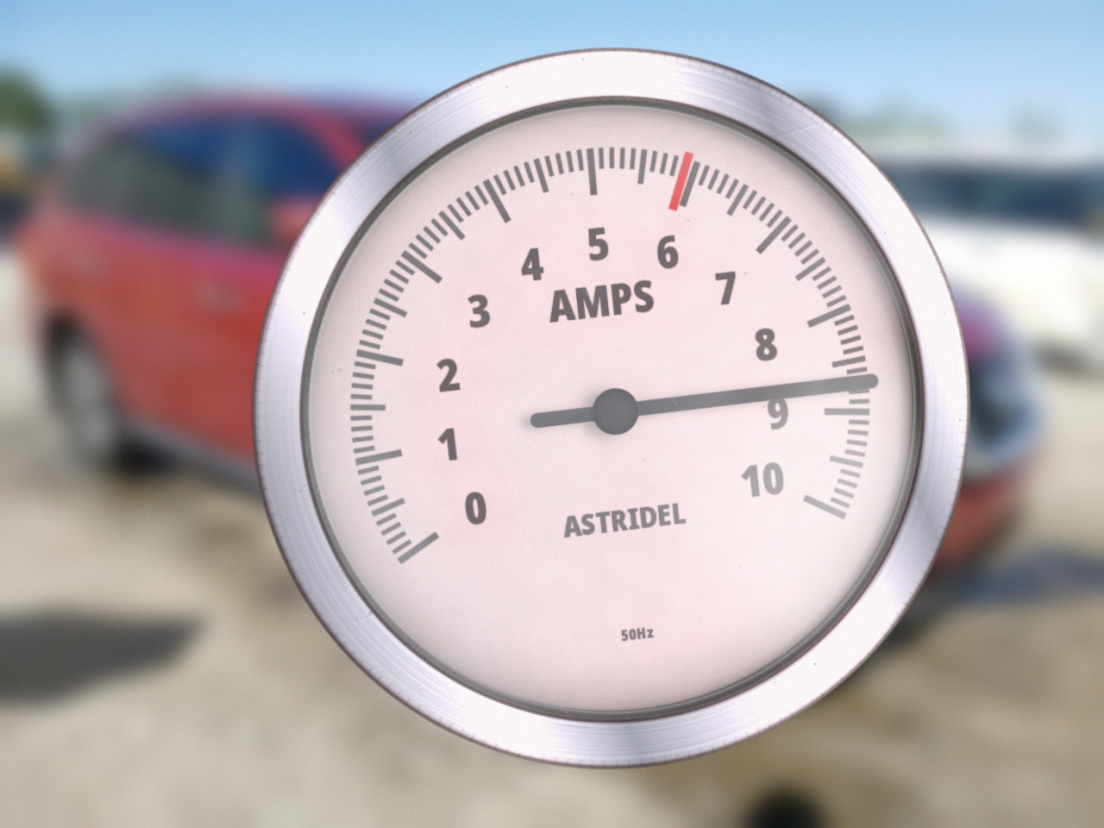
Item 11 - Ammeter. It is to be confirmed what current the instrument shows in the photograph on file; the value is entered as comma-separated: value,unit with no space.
8.7,A
